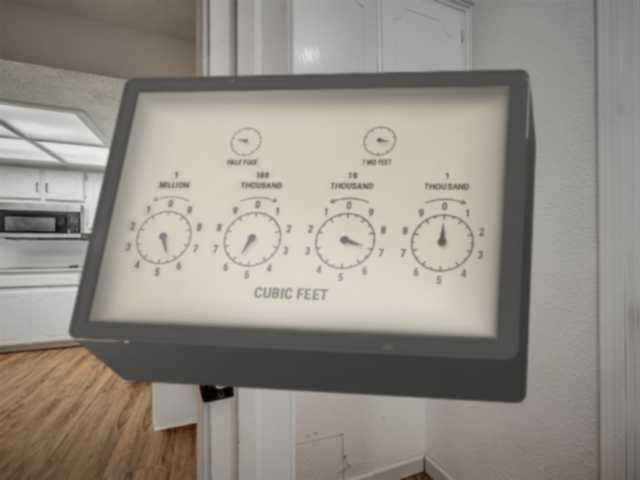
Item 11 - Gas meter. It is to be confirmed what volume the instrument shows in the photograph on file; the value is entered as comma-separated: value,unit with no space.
557000,ft³
